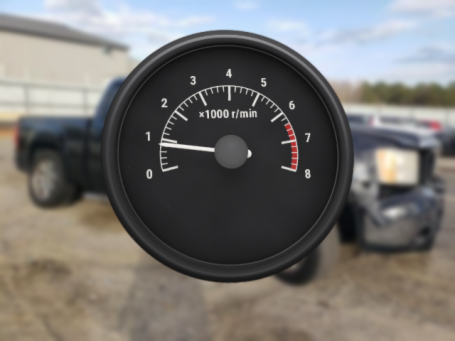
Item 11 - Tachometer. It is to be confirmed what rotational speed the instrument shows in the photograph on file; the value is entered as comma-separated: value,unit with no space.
800,rpm
